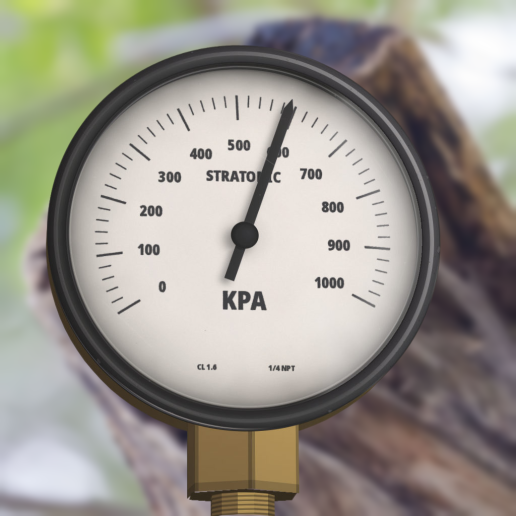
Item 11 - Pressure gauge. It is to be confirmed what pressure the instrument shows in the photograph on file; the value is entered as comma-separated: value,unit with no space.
590,kPa
